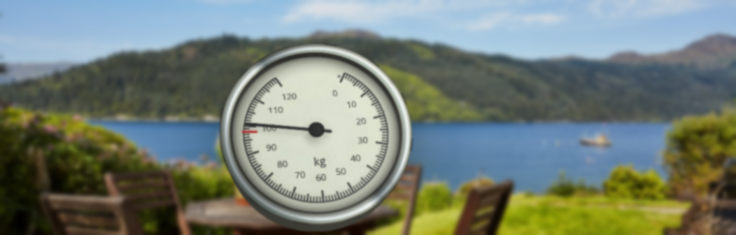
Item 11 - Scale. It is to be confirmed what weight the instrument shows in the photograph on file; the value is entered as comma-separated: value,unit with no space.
100,kg
